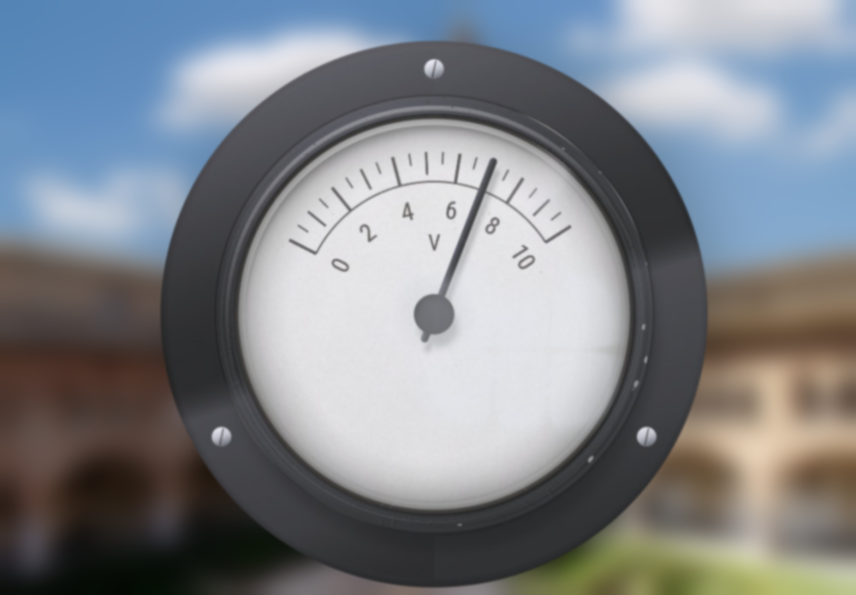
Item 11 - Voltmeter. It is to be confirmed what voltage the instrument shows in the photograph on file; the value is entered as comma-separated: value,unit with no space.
7,V
